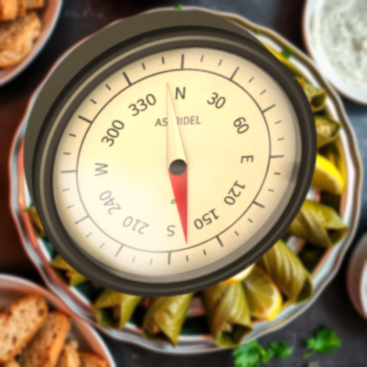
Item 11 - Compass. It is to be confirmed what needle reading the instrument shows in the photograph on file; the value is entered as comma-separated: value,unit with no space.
170,°
